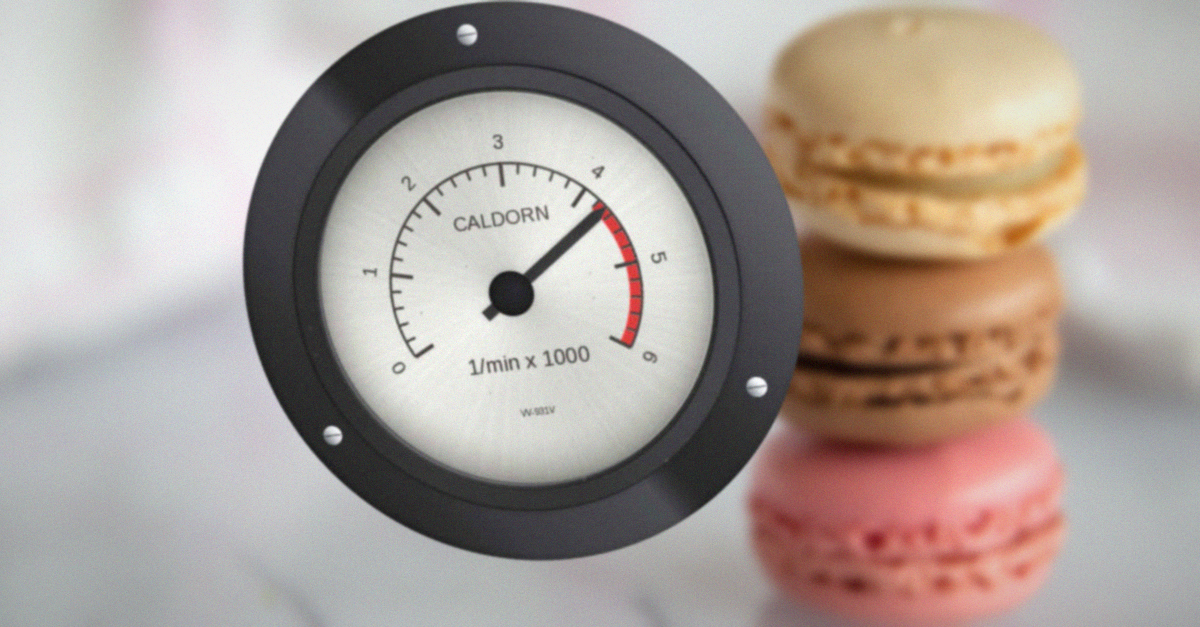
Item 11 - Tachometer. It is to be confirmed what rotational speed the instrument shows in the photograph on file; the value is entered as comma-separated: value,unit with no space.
4300,rpm
